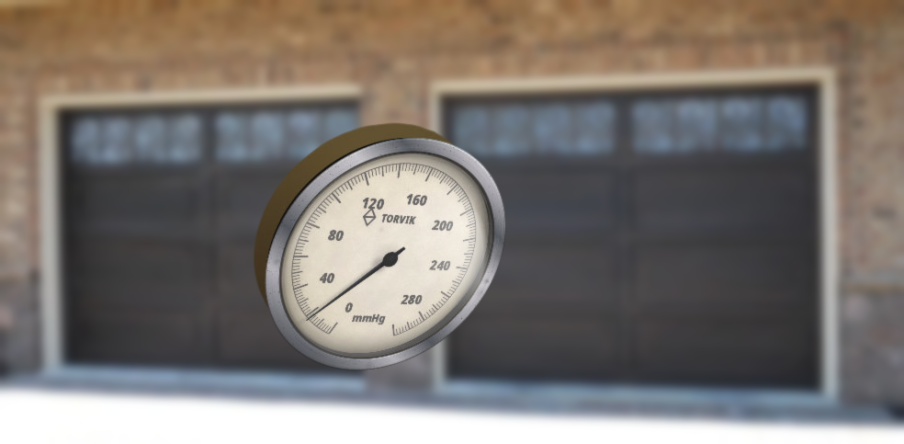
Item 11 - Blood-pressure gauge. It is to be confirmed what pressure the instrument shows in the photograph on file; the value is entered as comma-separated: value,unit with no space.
20,mmHg
